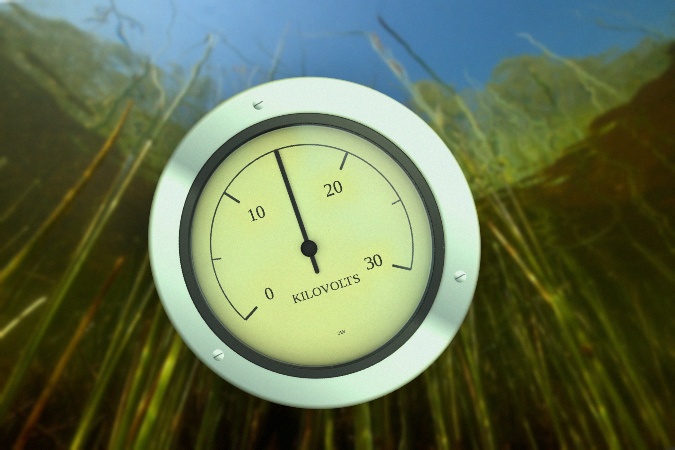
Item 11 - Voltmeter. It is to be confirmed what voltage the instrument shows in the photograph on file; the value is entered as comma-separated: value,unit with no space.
15,kV
